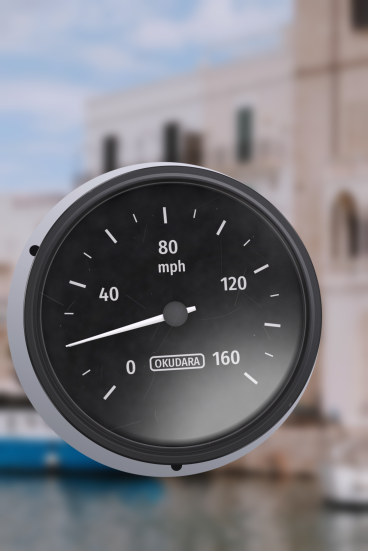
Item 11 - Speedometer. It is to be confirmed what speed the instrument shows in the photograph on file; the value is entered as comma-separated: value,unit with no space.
20,mph
